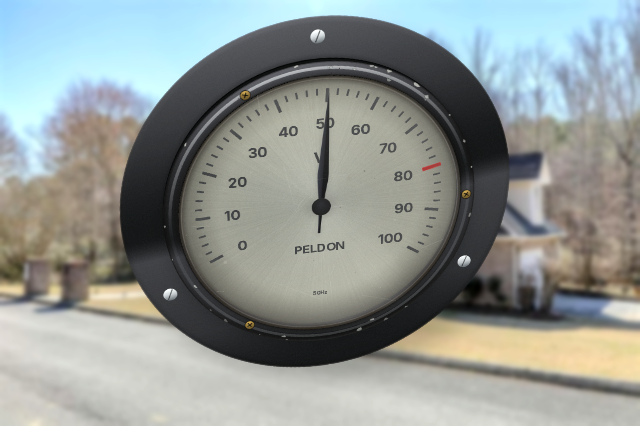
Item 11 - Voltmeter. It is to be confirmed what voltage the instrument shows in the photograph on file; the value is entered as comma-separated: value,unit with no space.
50,V
